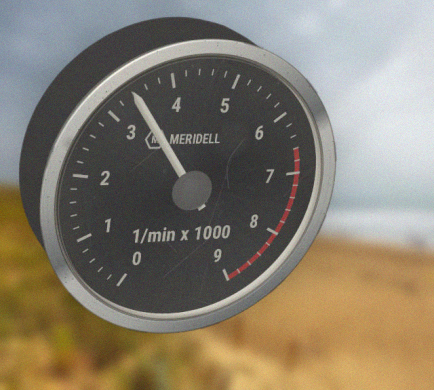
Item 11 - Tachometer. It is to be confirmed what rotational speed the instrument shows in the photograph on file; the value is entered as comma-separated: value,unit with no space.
3400,rpm
